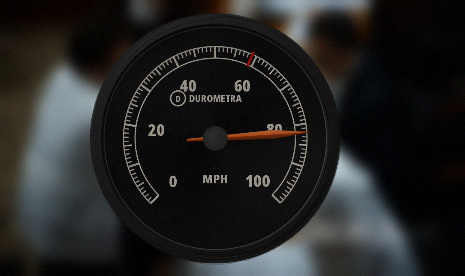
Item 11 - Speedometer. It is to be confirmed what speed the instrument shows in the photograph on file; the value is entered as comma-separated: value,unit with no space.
82,mph
